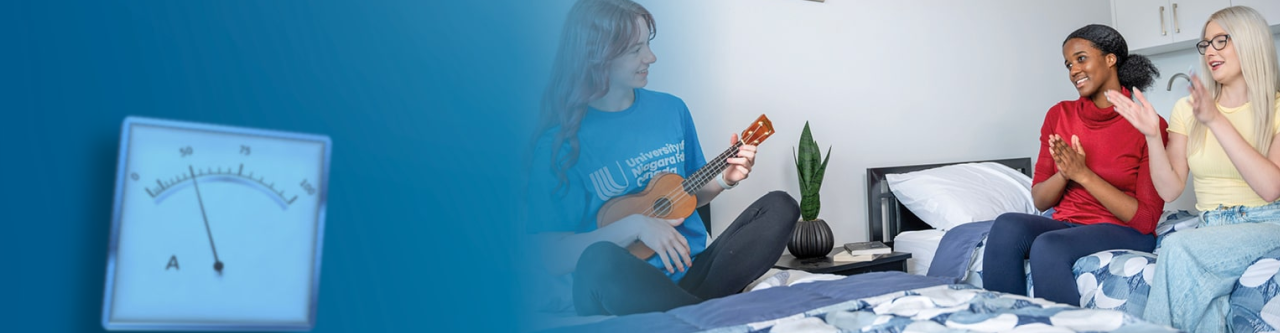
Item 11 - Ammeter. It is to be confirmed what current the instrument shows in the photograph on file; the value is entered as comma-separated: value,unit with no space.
50,A
